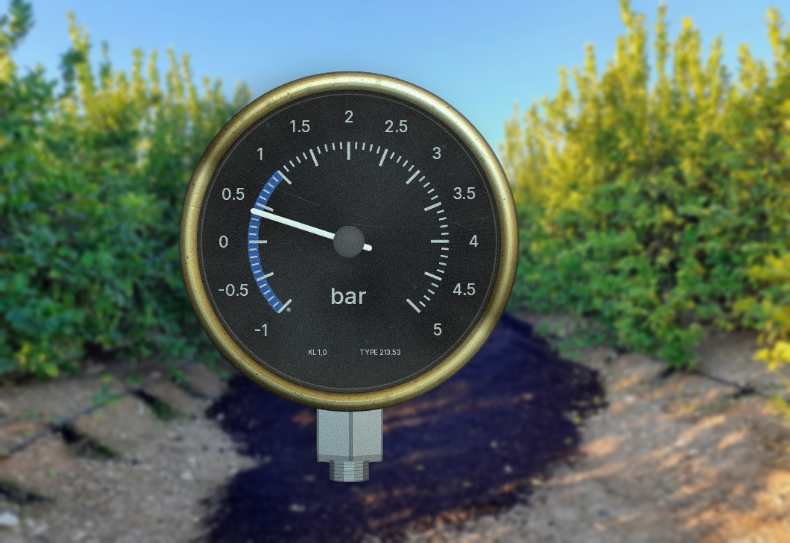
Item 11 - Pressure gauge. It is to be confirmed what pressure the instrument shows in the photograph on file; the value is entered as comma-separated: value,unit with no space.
0.4,bar
